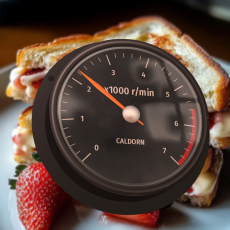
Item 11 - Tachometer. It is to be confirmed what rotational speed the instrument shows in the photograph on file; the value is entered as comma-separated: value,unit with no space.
2200,rpm
